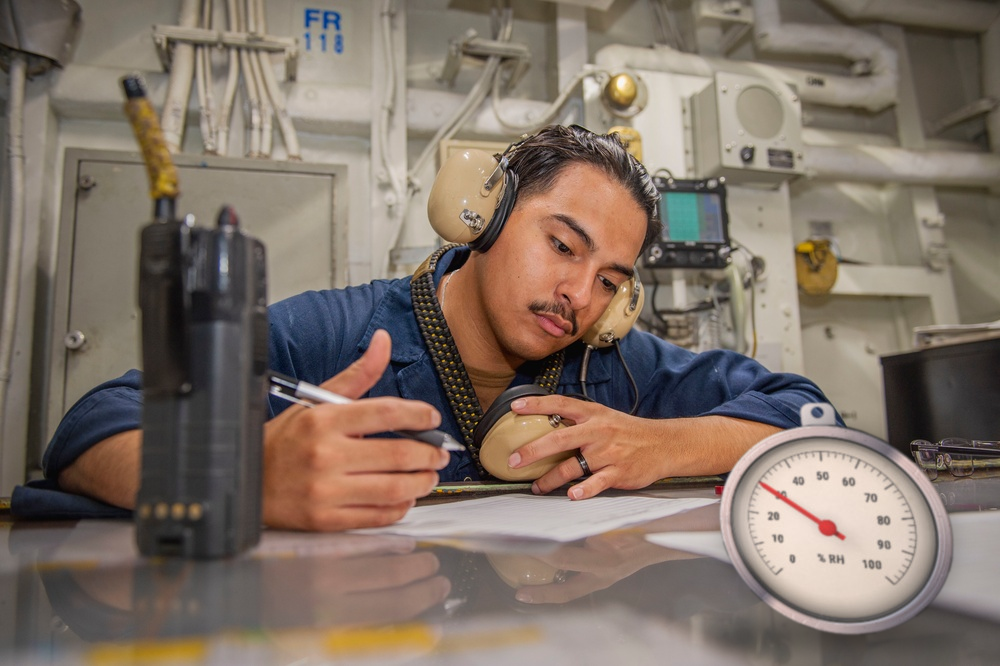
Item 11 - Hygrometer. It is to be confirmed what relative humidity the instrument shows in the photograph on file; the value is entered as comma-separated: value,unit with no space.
30,%
